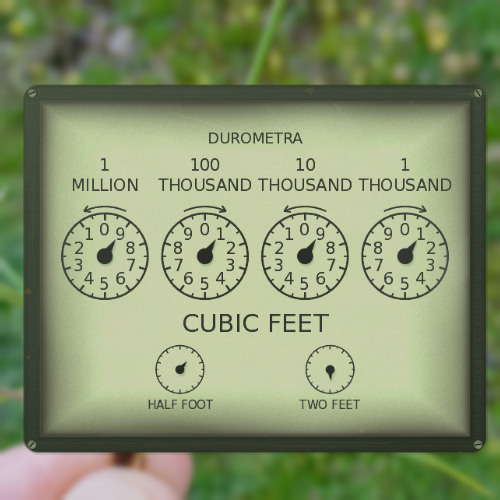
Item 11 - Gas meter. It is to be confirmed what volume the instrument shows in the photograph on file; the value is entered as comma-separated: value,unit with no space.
909100,ft³
